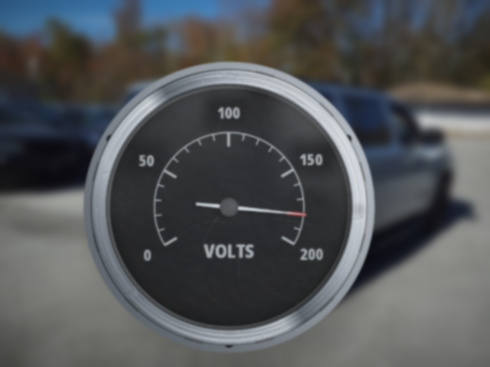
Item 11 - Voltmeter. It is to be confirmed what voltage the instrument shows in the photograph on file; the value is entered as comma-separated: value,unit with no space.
180,V
